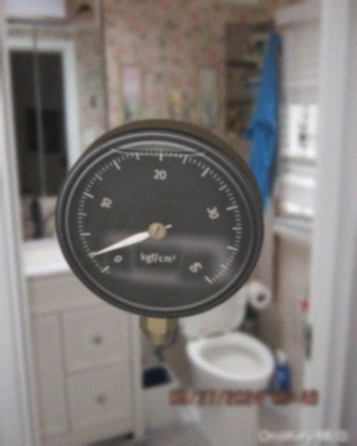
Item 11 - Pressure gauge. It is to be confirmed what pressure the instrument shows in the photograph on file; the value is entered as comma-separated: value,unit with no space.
2.5,kg/cm²
